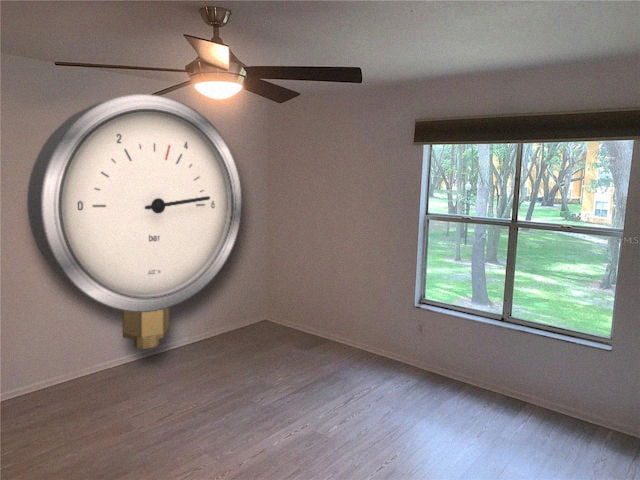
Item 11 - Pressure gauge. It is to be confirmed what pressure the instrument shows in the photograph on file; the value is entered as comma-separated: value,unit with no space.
5.75,bar
